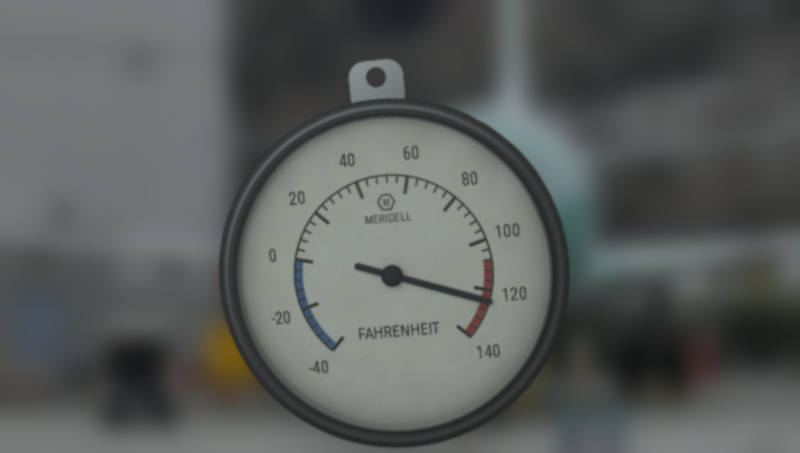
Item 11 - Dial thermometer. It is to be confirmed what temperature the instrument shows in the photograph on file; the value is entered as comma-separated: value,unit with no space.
124,°F
